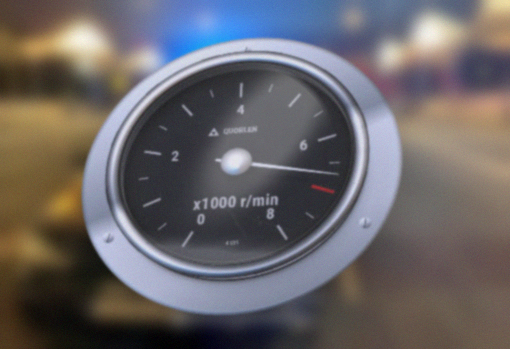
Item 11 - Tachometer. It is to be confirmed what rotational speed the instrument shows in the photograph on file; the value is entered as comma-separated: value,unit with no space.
6750,rpm
